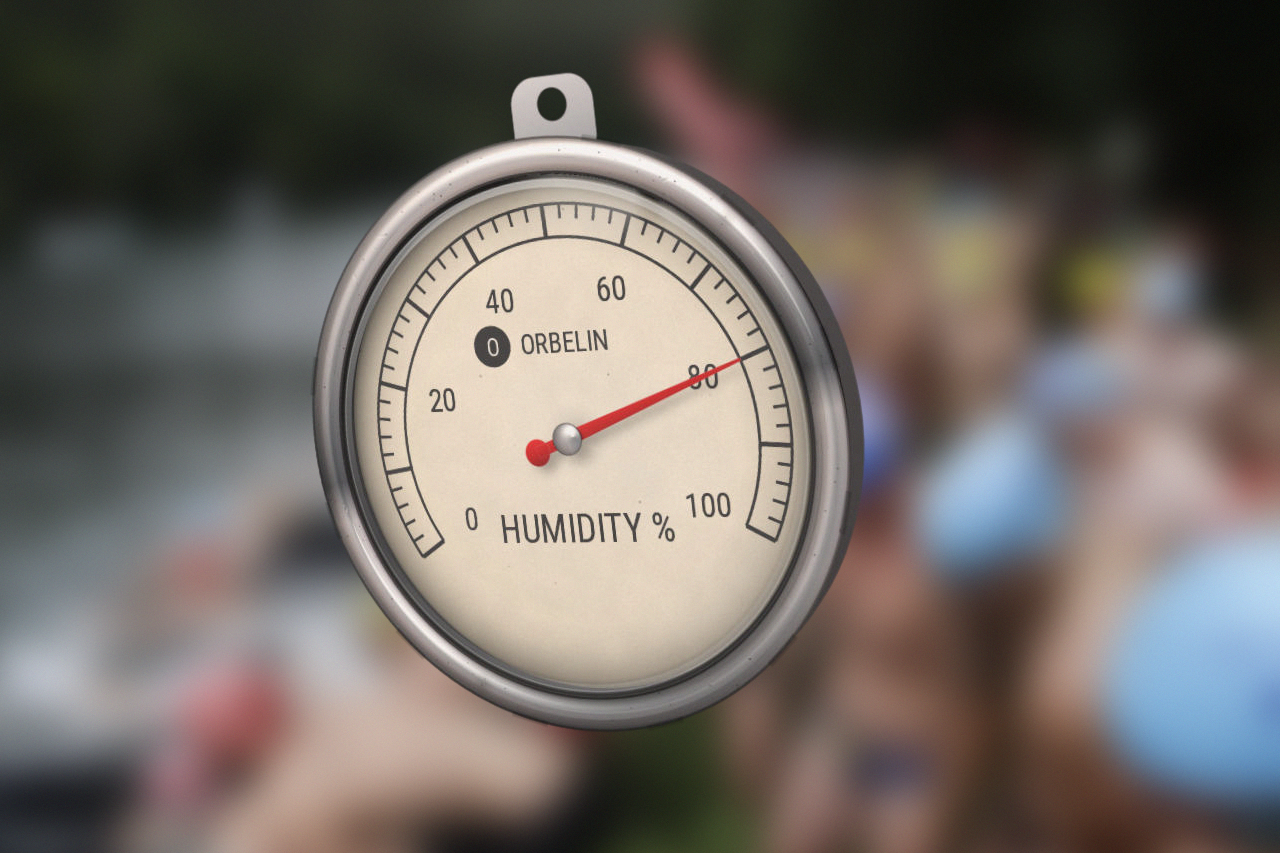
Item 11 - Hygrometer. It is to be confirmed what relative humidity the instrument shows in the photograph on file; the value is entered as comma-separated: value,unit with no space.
80,%
